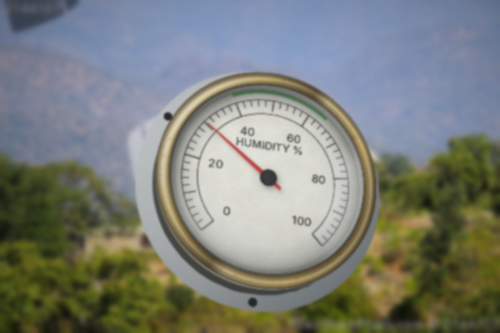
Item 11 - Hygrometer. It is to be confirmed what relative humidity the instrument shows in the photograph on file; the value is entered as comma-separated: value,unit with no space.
30,%
